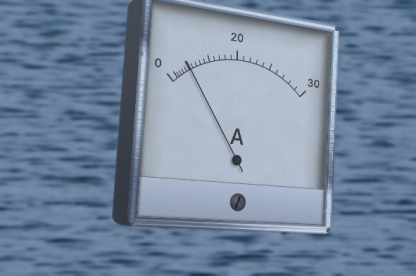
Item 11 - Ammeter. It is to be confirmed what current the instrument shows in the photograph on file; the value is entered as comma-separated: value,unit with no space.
10,A
